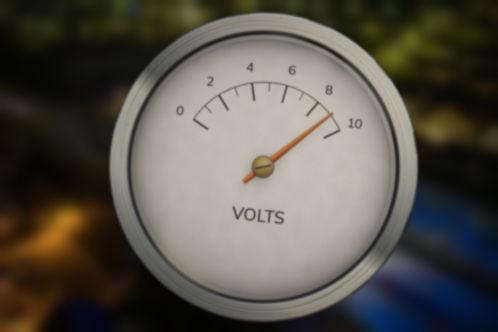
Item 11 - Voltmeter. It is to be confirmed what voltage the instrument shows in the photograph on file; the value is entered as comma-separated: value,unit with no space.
9,V
